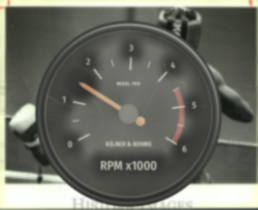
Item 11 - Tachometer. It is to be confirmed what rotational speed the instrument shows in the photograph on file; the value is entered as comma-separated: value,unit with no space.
1500,rpm
